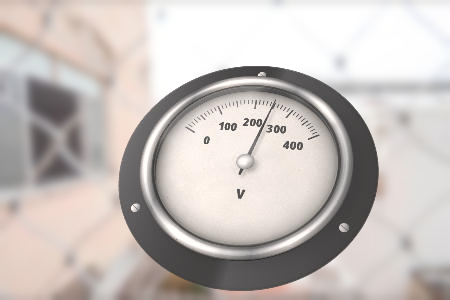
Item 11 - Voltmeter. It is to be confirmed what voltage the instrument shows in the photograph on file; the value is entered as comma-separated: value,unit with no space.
250,V
